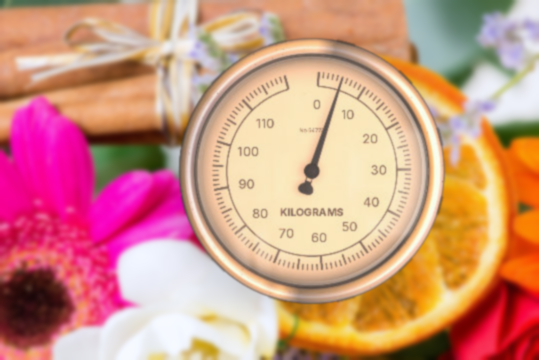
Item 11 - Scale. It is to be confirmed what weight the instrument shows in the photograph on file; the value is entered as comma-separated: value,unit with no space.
5,kg
